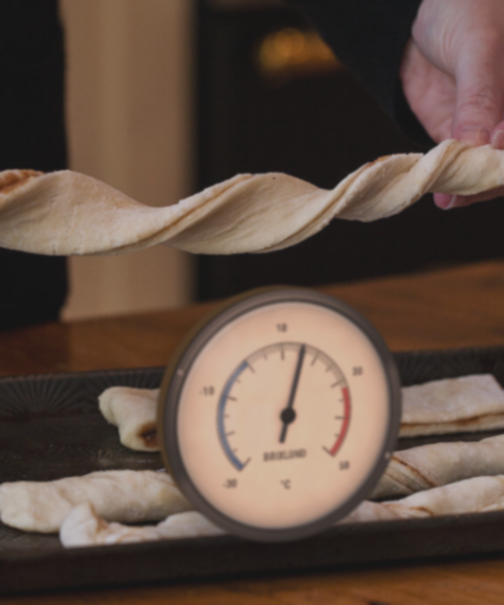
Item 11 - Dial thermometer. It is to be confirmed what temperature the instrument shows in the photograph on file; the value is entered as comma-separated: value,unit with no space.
15,°C
